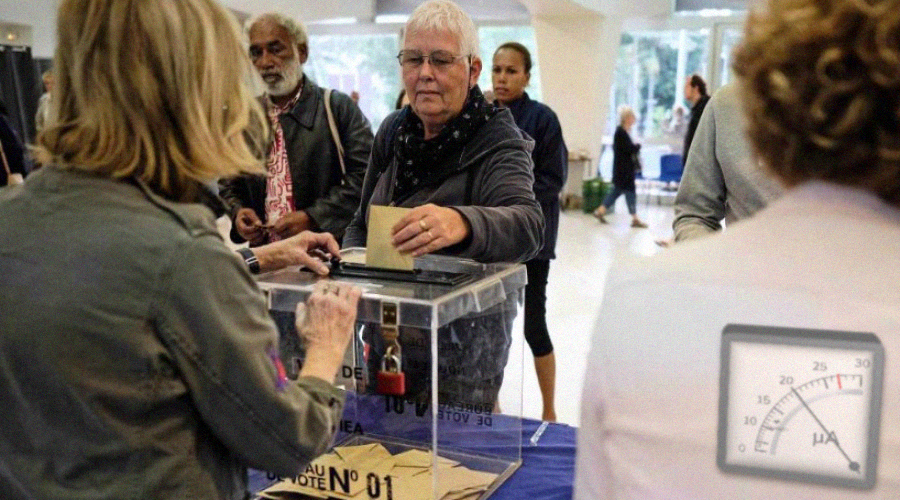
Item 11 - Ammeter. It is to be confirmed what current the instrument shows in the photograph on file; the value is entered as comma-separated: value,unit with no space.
20,µA
